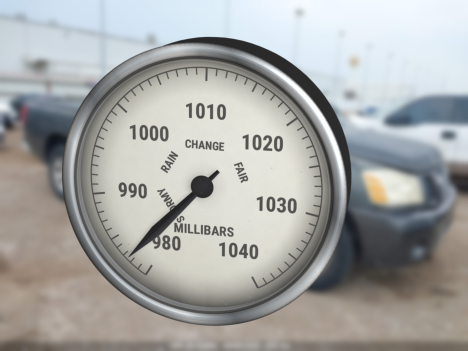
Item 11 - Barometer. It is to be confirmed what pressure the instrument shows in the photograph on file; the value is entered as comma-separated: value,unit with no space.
982.5,mbar
